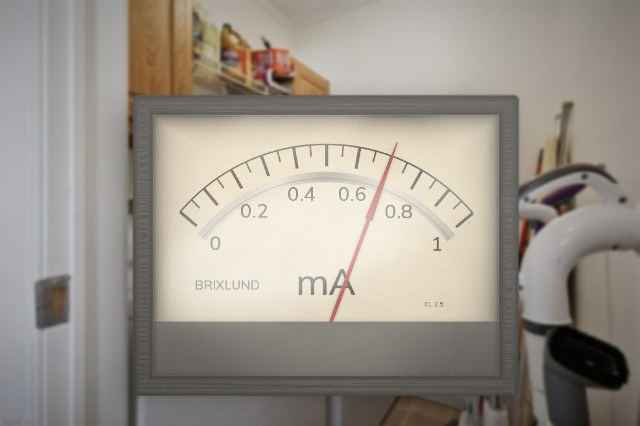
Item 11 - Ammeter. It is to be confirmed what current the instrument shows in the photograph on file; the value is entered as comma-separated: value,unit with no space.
0.7,mA
